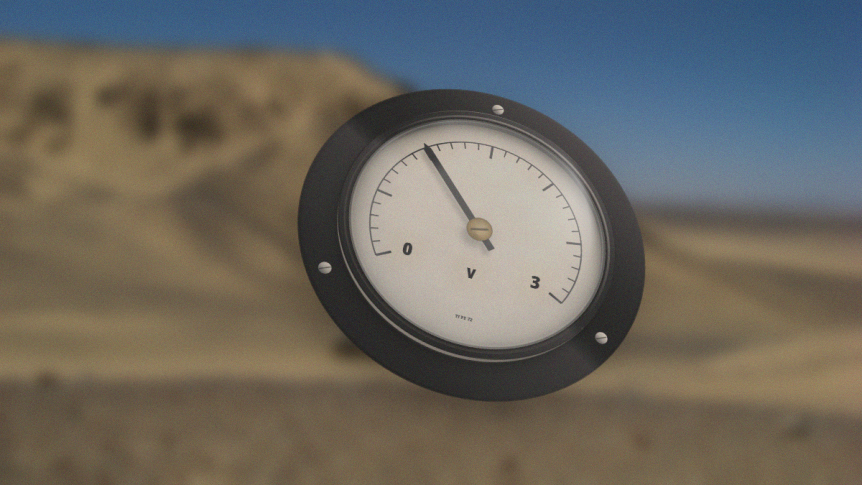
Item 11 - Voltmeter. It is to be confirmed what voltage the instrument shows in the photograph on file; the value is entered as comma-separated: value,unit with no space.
1,V
